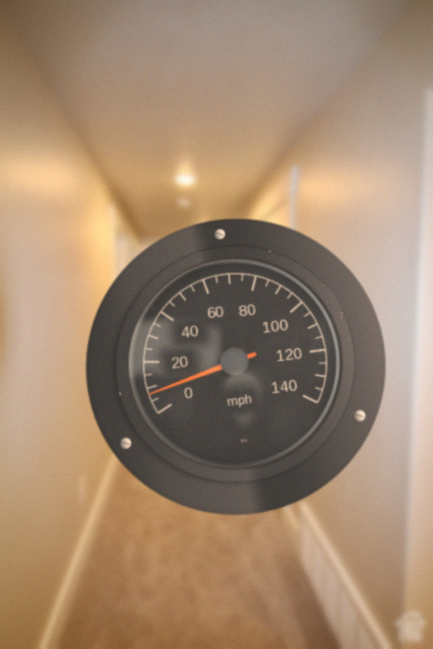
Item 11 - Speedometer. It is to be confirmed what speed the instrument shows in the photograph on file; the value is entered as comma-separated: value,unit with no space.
7.5,mph
